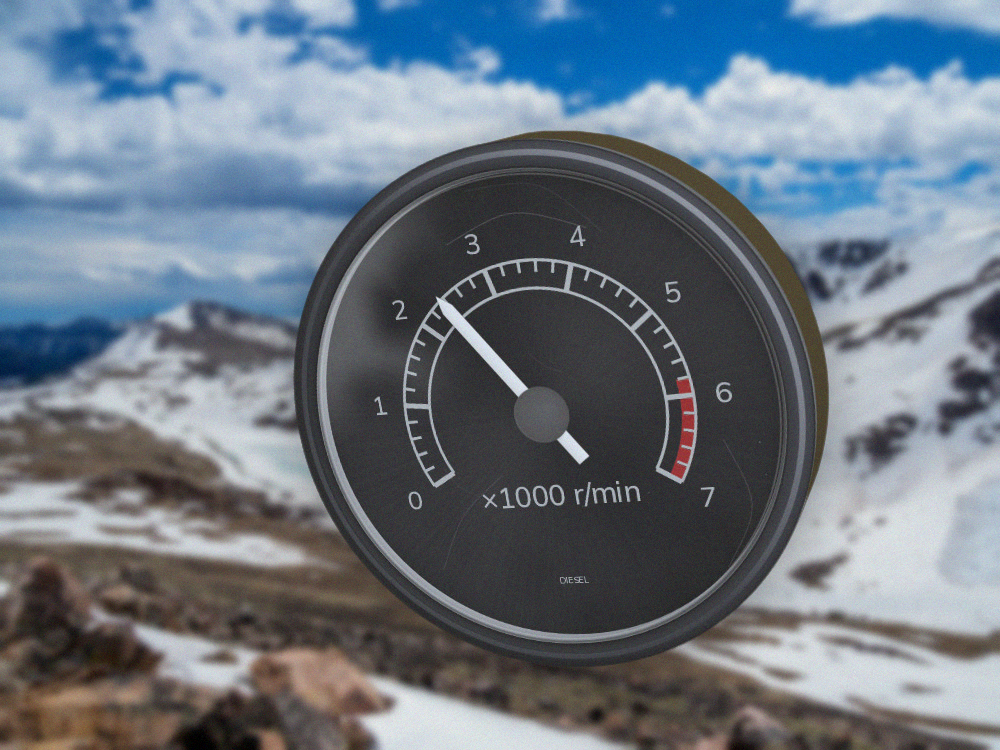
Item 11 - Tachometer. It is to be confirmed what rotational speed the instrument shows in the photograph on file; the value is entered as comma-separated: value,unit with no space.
2400,rpm
